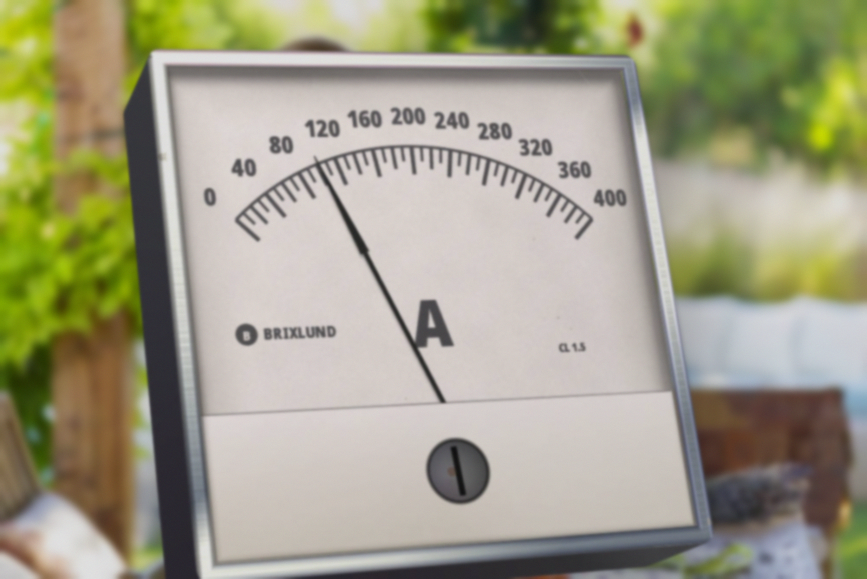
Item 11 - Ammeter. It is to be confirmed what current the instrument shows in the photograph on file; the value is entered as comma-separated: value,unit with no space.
100,A
